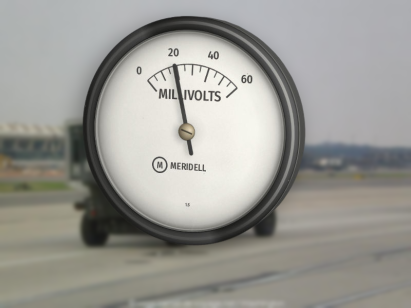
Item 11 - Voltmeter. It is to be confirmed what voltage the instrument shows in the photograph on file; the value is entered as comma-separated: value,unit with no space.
20,mV
